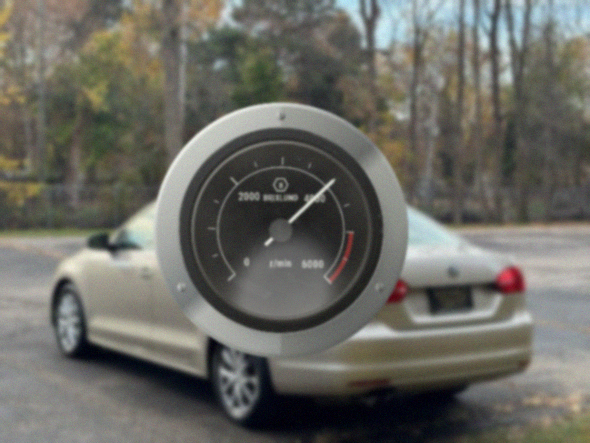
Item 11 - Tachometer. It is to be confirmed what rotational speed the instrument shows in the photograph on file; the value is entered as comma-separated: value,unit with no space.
4000,rpm
